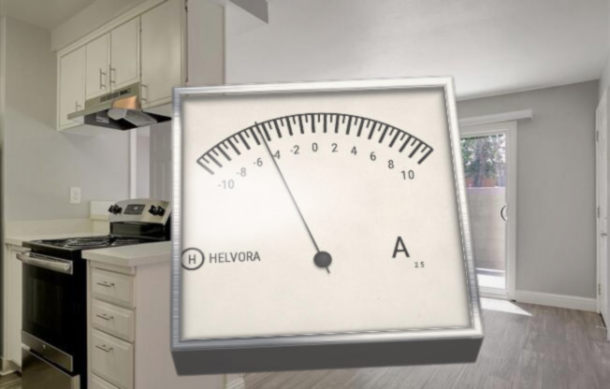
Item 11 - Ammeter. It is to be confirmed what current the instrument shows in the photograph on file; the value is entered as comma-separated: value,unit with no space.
-4.5,A
